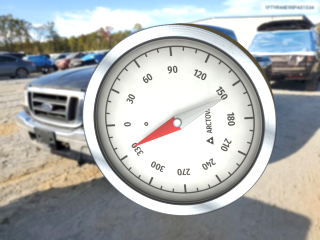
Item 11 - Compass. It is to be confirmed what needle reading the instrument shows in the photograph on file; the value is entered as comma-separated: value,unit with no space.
335,°
